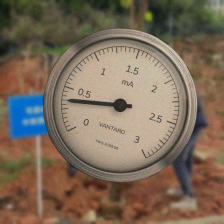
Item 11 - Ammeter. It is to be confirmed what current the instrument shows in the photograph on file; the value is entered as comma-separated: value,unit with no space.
0.35,mA
